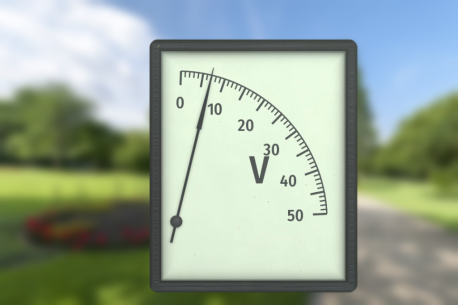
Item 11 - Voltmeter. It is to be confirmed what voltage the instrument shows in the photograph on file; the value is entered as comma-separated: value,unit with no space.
7,V
